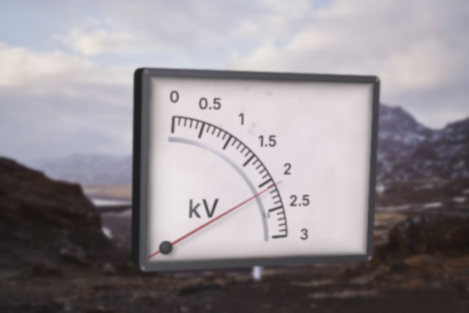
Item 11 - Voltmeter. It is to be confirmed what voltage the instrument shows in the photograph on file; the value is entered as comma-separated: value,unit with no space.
2.1,kV
